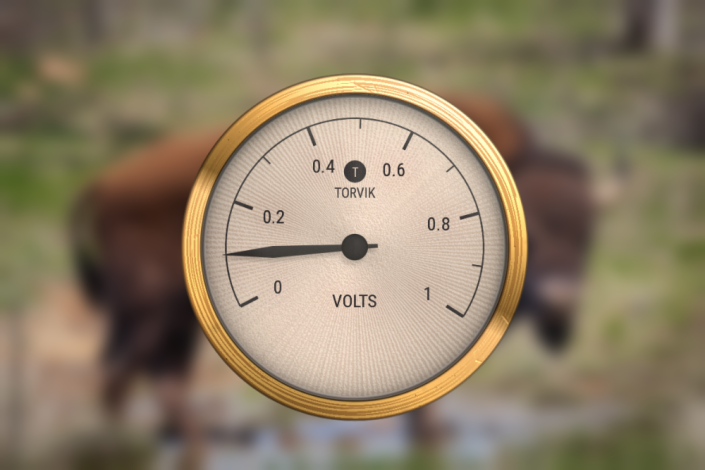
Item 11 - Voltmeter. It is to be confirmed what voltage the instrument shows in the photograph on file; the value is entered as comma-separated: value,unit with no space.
0.1,V
